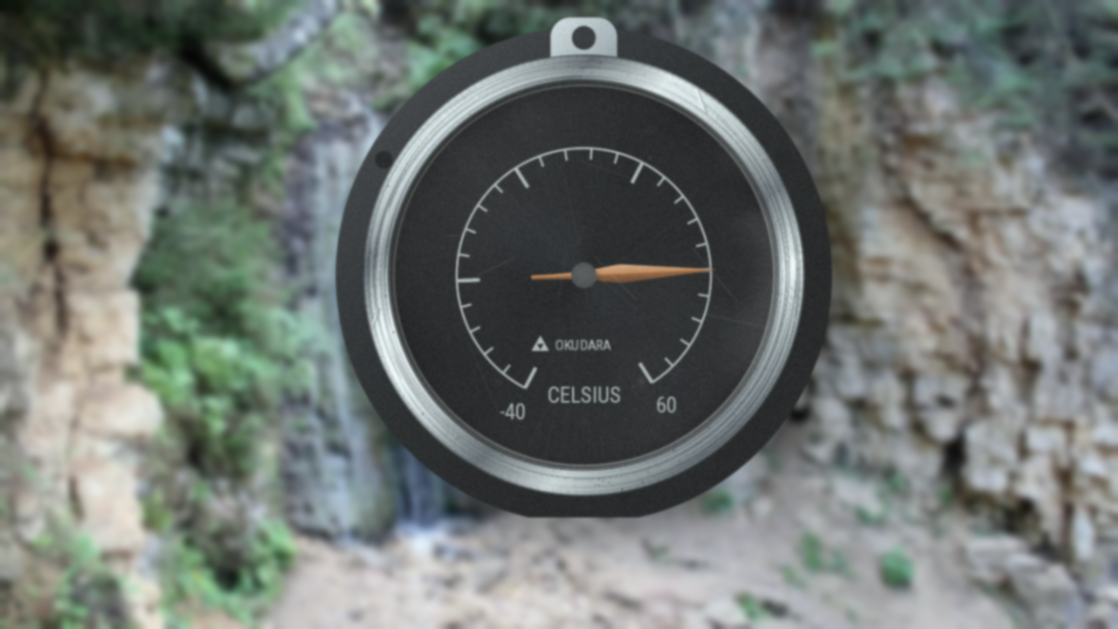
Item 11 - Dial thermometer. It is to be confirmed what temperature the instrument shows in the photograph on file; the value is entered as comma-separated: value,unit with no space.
40,°C
